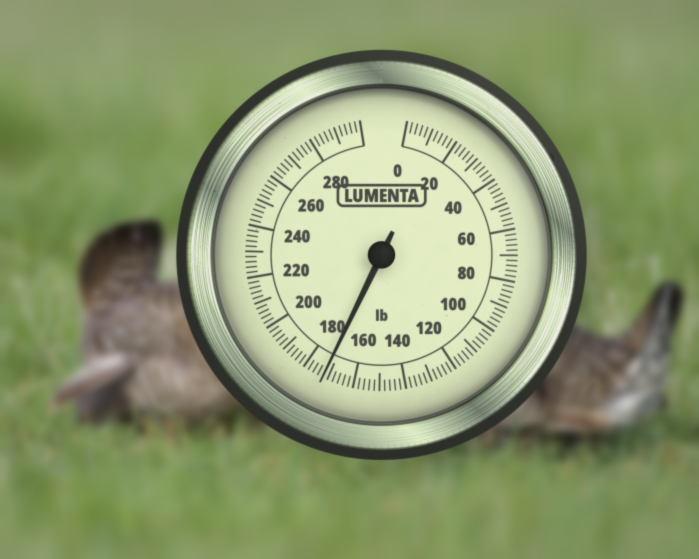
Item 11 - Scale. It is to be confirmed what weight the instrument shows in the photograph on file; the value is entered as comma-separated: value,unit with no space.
172,lb
